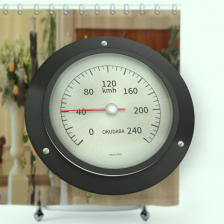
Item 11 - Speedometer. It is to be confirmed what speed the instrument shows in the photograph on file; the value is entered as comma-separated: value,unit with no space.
40,km/h
